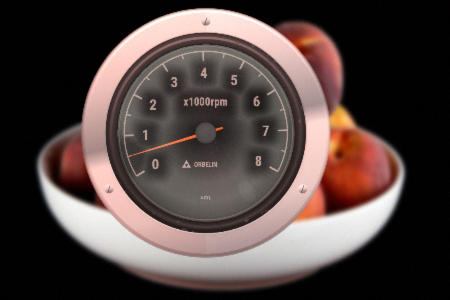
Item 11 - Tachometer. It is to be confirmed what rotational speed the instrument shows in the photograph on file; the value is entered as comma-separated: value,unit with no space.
500,rpm
